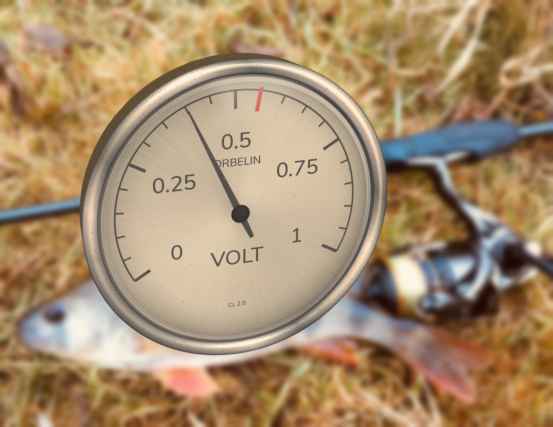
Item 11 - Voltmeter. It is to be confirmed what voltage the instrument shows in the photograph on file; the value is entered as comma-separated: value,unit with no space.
0.4,V
